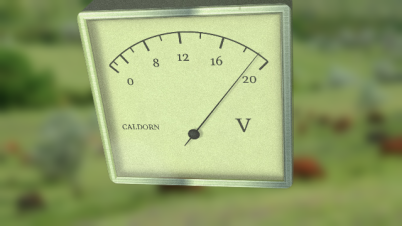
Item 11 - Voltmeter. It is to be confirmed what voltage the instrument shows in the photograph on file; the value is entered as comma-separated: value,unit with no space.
19,V
